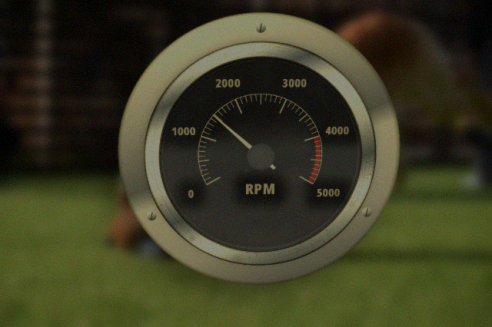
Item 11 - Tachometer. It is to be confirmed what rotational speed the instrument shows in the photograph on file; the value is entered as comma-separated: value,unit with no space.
1500,rpm
